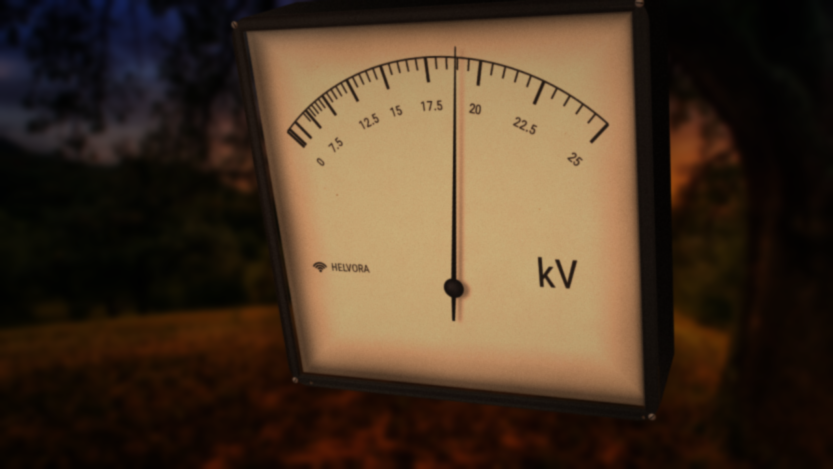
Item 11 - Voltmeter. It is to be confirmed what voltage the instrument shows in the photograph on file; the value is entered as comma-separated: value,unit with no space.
19,kV
